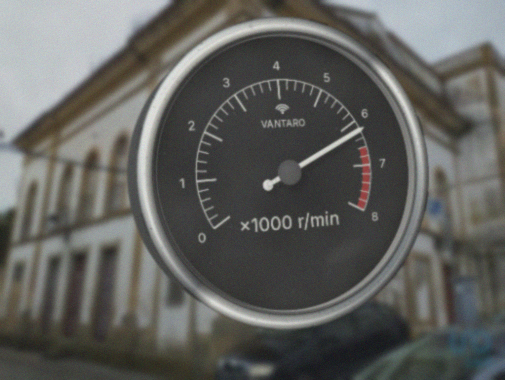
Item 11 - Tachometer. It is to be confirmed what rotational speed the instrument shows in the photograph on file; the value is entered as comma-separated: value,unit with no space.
6200,rpm
